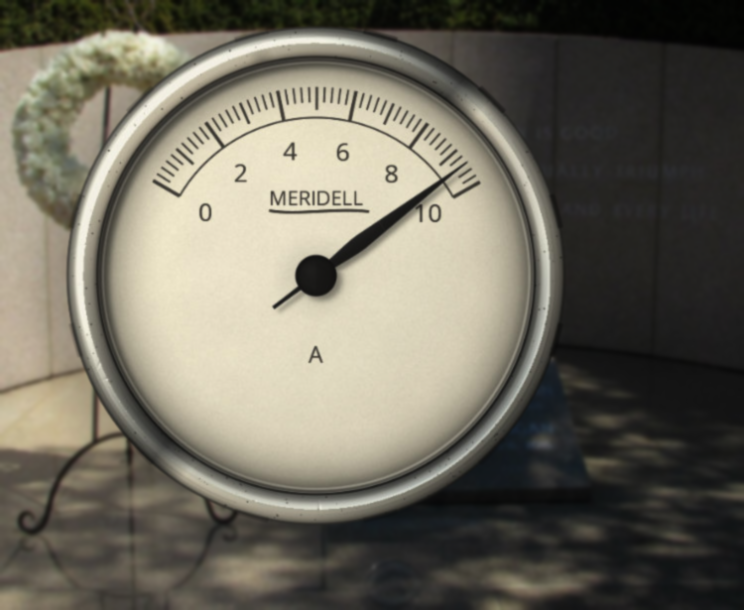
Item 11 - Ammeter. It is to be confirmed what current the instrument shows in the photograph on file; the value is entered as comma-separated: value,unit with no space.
9.4,A
